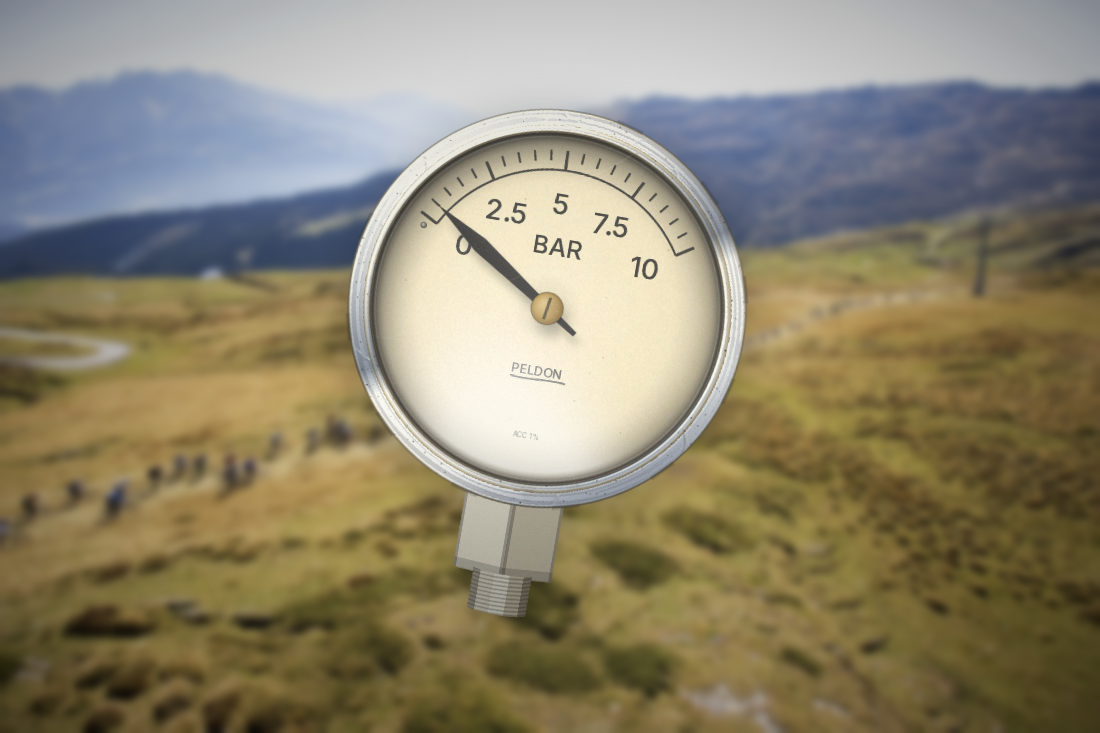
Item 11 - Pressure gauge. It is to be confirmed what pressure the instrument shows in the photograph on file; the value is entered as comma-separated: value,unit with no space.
0.5,bar
